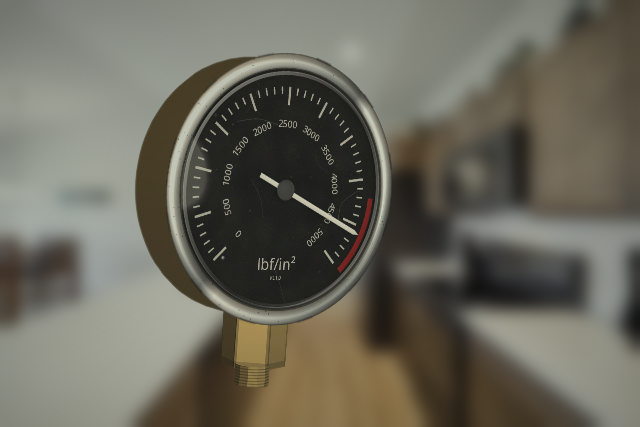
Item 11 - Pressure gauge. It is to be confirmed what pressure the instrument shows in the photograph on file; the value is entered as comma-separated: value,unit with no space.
4600,psi
